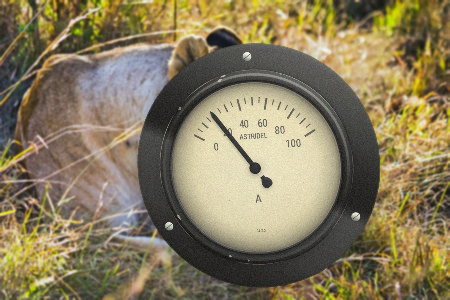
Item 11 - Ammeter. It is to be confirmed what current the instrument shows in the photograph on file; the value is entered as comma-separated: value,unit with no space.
20,A
